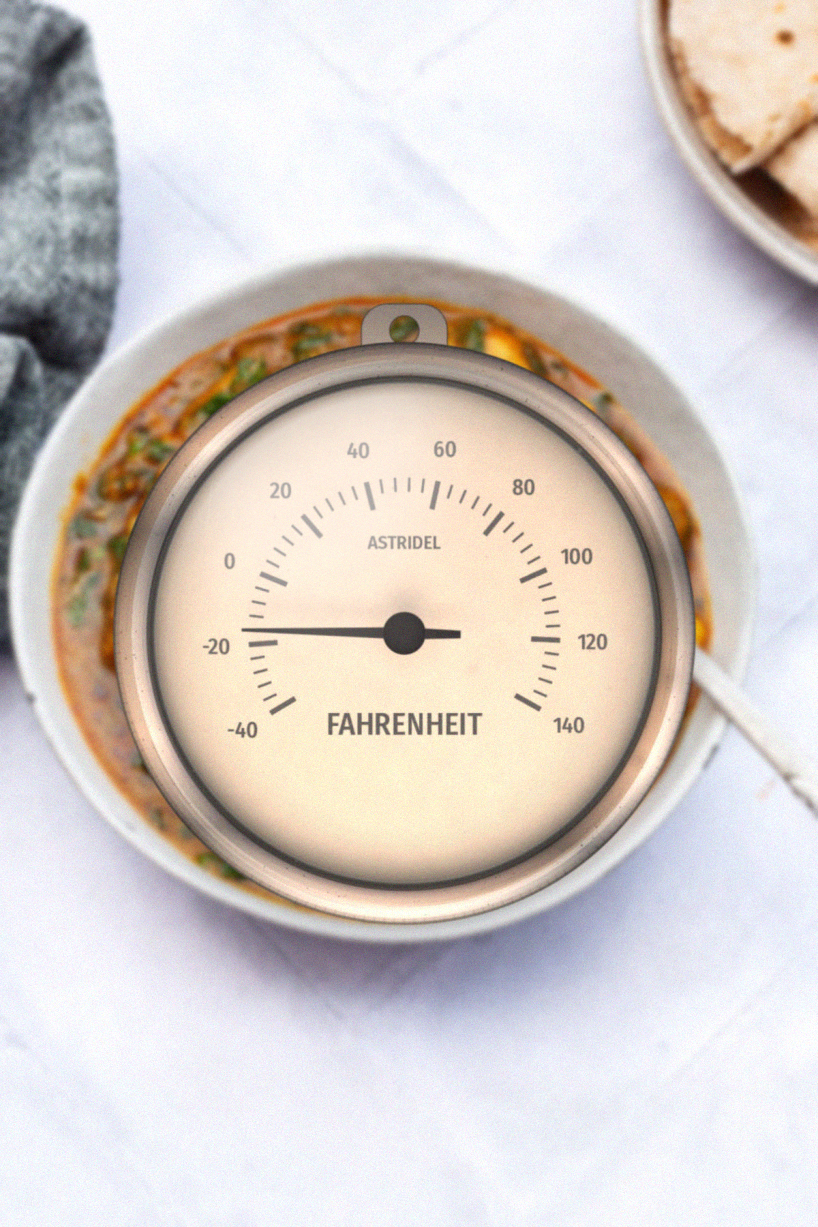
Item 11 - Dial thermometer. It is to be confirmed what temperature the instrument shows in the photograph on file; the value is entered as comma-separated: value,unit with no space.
-16,°F
